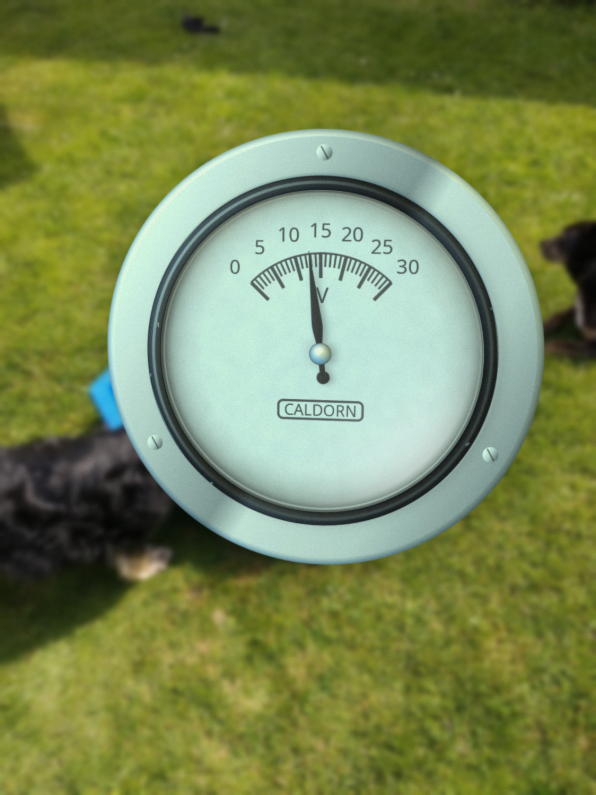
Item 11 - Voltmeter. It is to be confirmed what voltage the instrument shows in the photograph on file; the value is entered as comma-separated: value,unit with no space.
13,V
